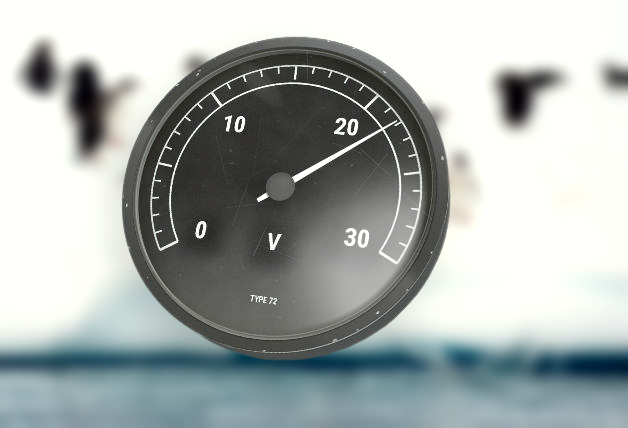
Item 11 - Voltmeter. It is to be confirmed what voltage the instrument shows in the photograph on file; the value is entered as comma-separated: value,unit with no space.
22,V
